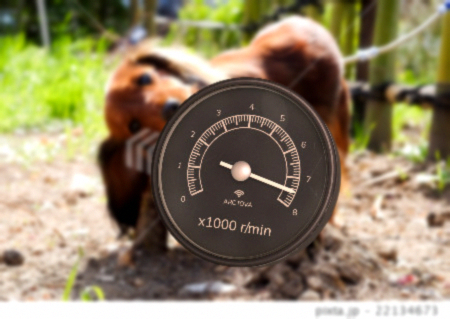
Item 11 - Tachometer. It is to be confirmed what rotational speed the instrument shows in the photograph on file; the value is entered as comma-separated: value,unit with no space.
7500,rpm
